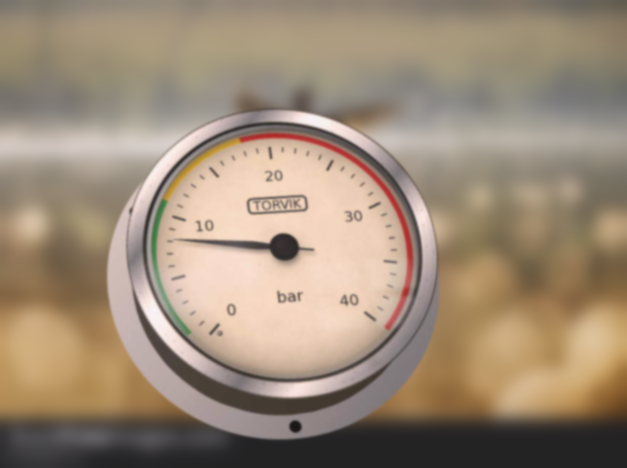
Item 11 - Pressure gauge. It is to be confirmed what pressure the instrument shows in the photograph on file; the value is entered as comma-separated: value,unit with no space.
8,bar
